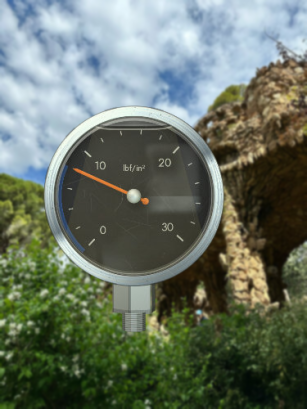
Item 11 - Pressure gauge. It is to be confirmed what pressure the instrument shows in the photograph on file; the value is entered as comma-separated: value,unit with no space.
8,psi
